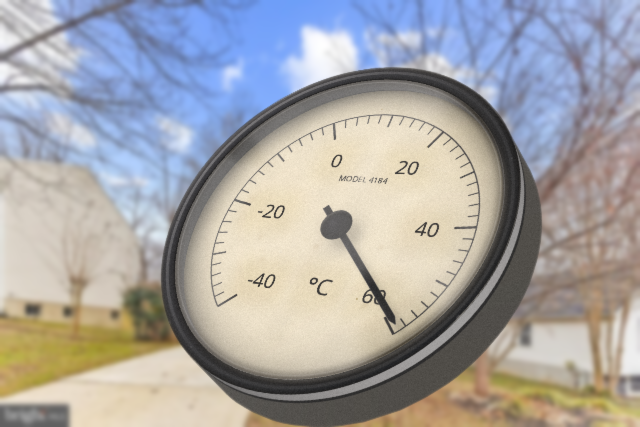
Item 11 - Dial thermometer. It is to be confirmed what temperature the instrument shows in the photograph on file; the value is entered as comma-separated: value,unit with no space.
59,°C
